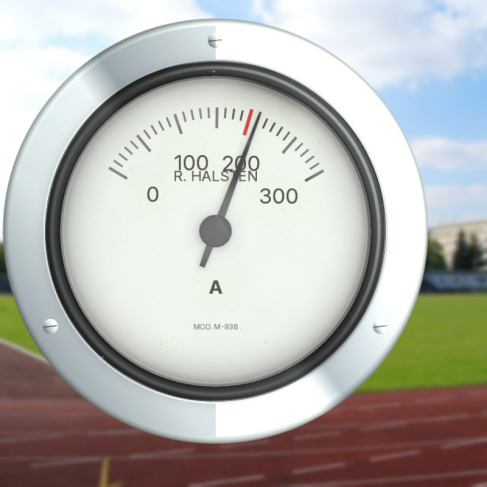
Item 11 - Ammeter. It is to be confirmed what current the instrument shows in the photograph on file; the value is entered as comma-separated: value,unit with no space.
200,A
